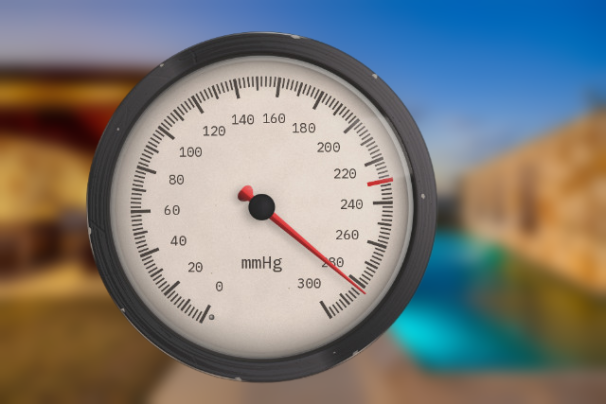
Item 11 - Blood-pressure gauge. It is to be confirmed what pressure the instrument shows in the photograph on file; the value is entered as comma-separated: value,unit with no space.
282,mmHg
